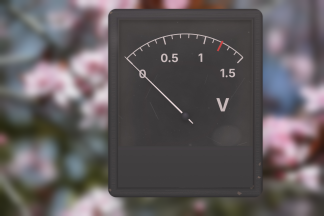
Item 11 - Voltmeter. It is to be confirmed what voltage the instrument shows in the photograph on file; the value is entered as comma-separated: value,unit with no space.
0,V
